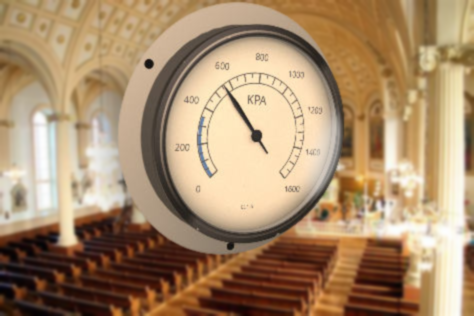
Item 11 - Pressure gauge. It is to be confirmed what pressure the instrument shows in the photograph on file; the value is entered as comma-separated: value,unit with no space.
550,kPa
